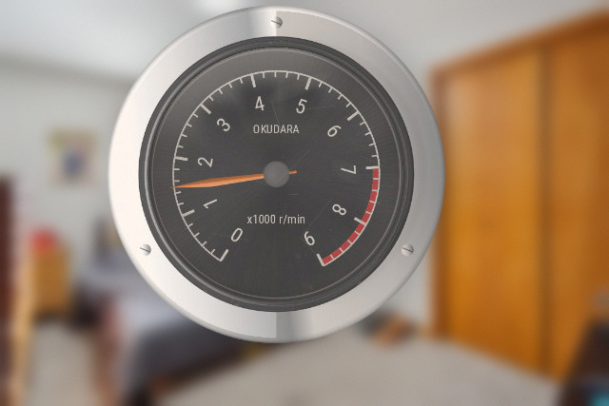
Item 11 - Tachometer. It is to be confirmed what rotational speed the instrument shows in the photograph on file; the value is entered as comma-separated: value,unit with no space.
1500,rpm
